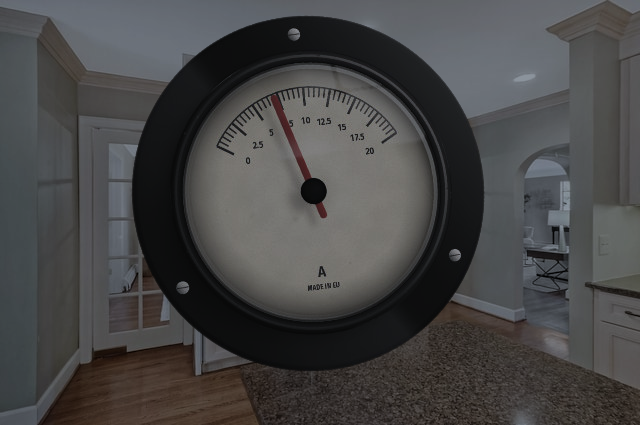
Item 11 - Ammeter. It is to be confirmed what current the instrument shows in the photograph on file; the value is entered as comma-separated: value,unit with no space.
7,A
